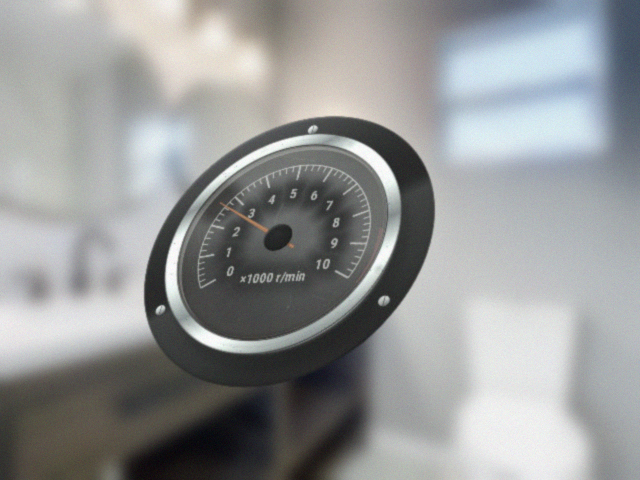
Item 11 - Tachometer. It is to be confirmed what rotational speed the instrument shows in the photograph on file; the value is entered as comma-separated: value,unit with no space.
2600,rpm
